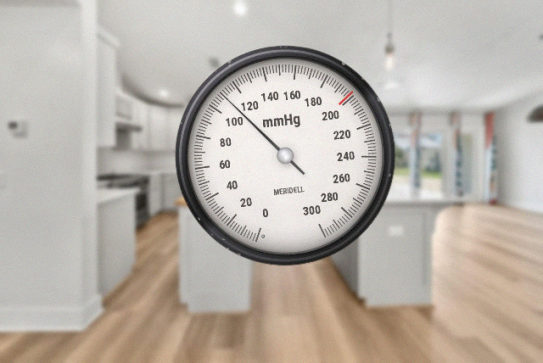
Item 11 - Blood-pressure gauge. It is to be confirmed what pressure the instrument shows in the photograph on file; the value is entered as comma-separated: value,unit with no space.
110,mmHg
